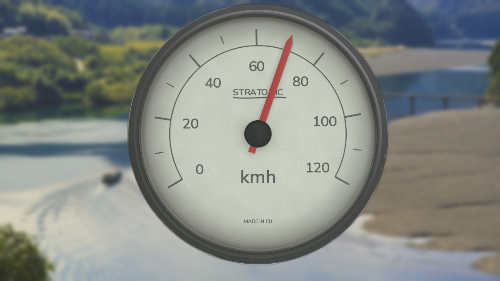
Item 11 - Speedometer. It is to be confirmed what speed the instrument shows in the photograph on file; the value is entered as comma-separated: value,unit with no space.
70,km/h
